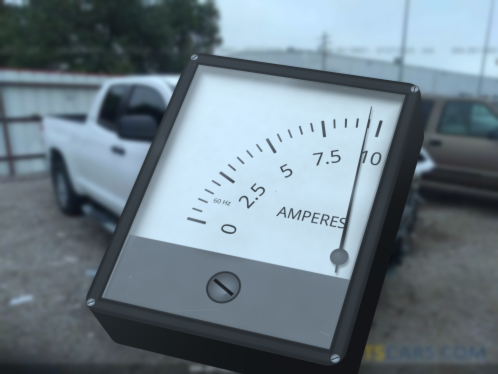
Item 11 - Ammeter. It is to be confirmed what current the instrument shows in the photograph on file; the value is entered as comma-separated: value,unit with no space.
9.5,A
